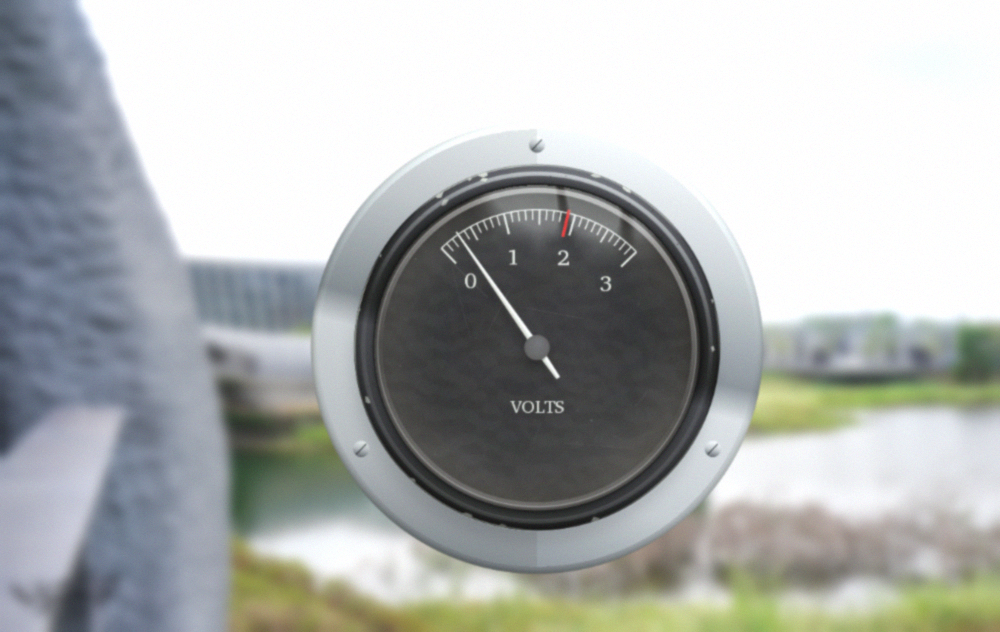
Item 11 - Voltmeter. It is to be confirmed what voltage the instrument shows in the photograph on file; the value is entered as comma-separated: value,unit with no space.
0.3,V
